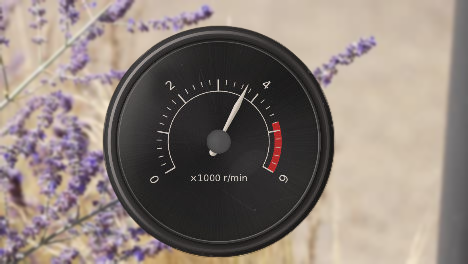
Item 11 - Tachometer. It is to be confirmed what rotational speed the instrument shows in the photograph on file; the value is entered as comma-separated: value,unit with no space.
3700,rpm
